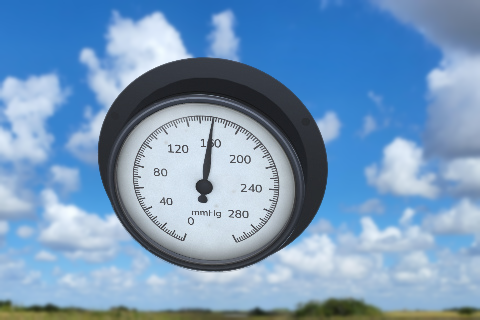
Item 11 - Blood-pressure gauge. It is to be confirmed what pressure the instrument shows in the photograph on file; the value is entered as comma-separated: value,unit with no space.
160,mmHg
